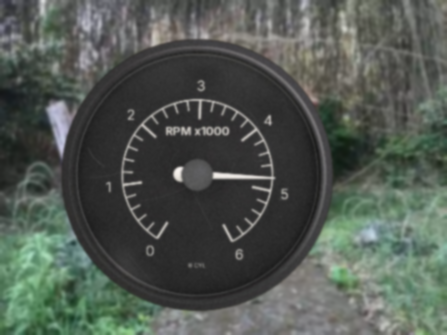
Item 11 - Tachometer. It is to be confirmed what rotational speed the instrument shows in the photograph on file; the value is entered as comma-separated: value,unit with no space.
4800,rpm
